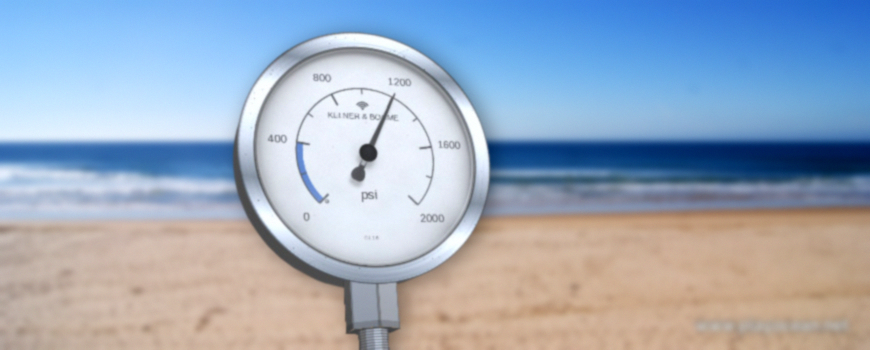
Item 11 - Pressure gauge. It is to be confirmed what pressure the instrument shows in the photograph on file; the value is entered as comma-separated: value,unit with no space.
1200,psi
